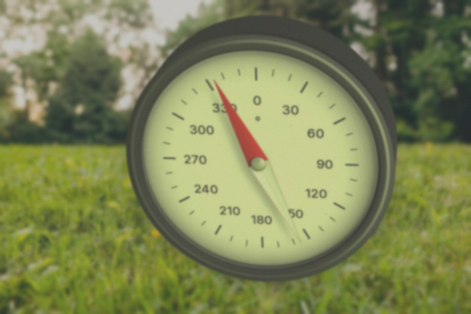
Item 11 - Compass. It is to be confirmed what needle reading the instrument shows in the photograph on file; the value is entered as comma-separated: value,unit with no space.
335,°
